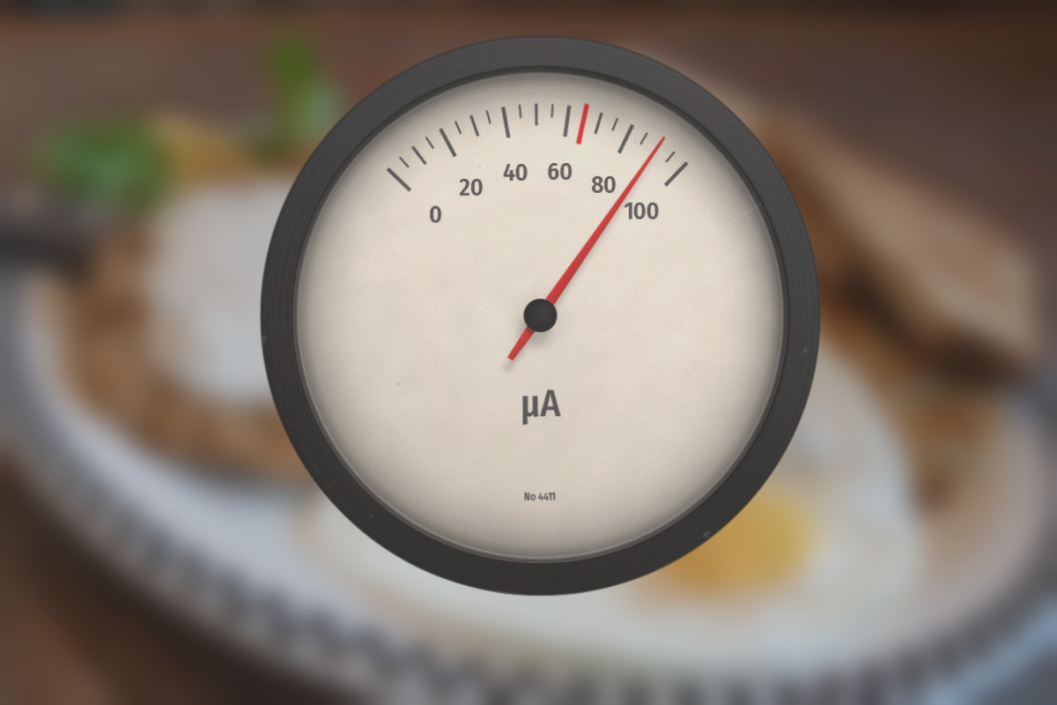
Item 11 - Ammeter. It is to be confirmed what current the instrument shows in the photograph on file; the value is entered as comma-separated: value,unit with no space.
90,µA
